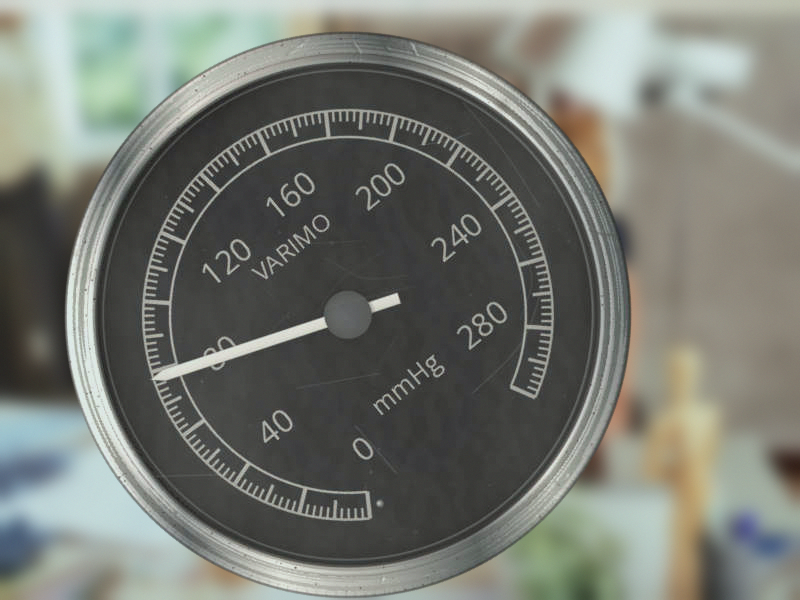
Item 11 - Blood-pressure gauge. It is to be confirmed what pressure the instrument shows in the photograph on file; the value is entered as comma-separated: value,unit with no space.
78,mmHg
